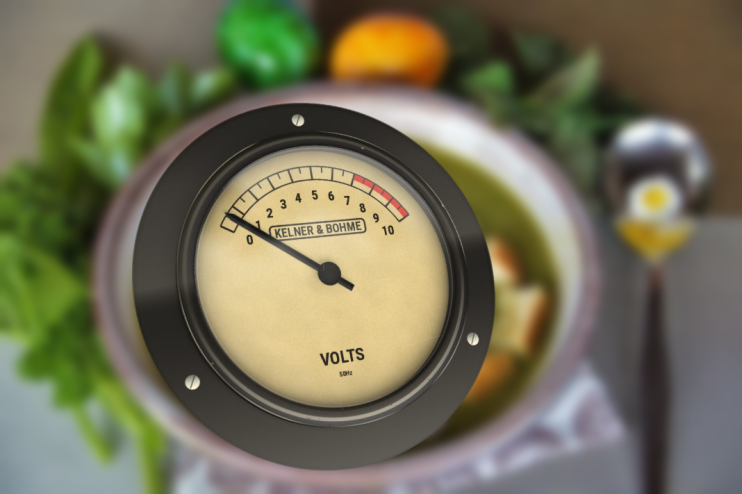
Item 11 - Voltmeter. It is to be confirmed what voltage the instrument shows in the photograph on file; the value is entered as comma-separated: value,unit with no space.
0.5,V
